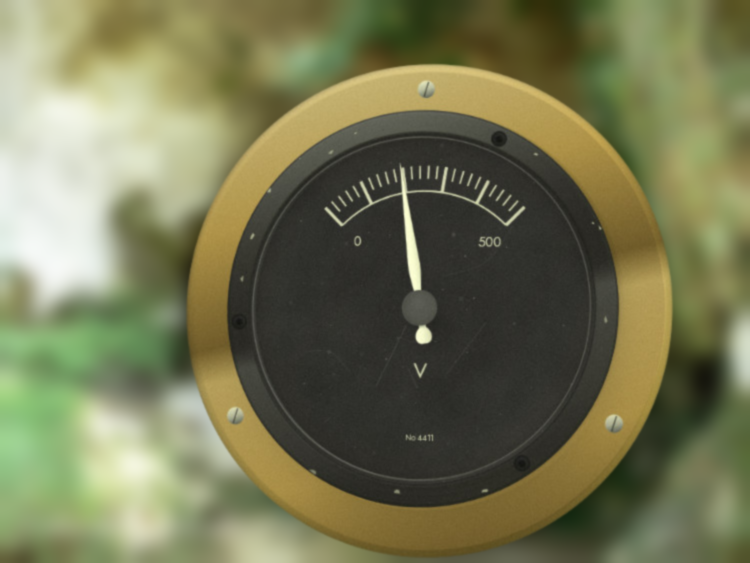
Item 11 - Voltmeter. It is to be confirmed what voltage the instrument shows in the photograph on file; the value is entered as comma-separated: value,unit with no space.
200,V
